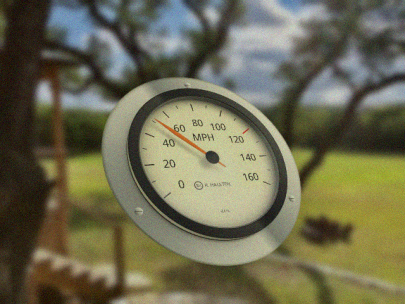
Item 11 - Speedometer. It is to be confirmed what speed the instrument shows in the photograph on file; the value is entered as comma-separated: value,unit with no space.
50,mph
